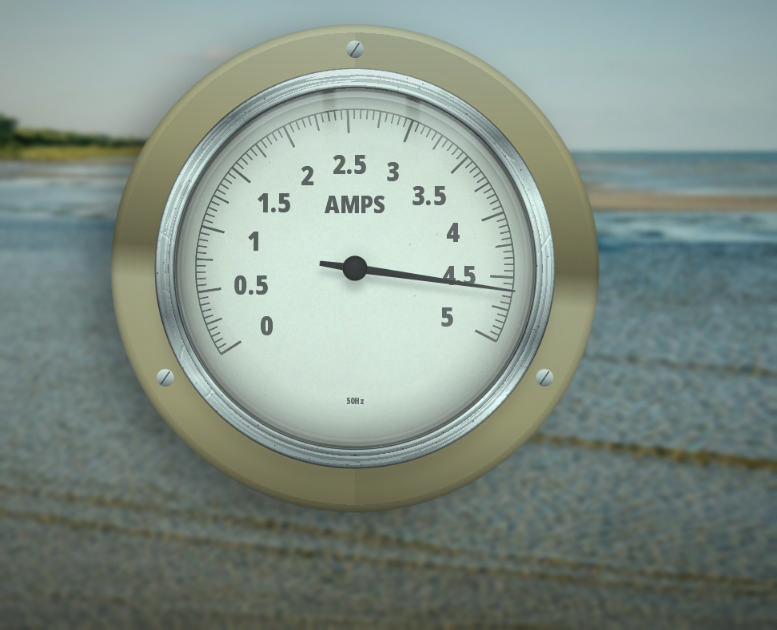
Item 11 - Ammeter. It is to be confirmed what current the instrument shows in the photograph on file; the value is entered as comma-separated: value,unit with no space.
4.6,A
